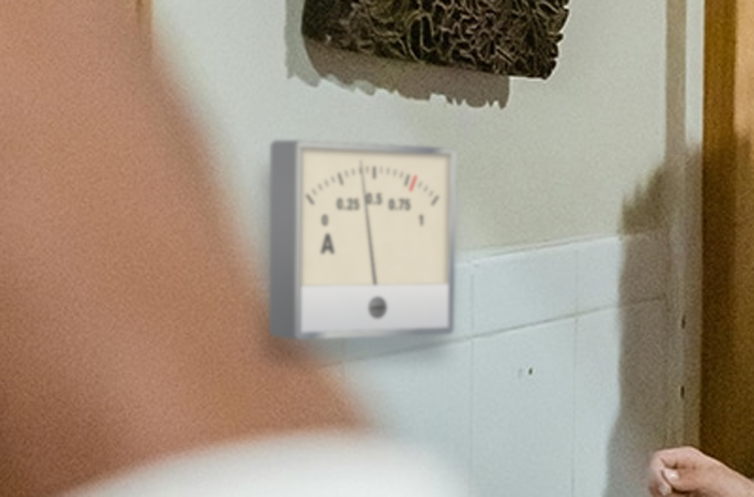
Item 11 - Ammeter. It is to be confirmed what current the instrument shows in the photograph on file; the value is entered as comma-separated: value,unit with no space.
0.4,A
